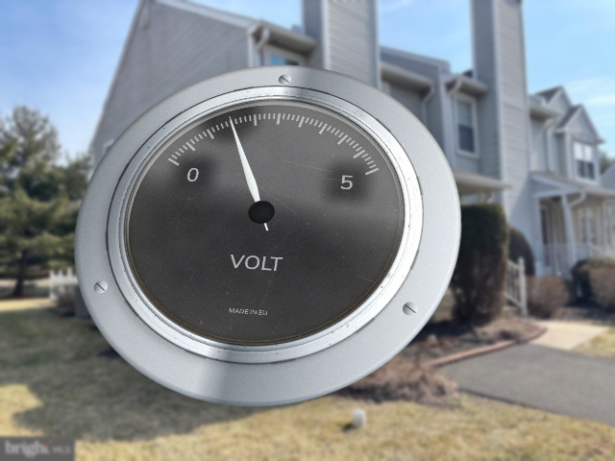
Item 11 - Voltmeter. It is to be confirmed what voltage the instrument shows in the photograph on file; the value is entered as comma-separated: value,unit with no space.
1.5,V
